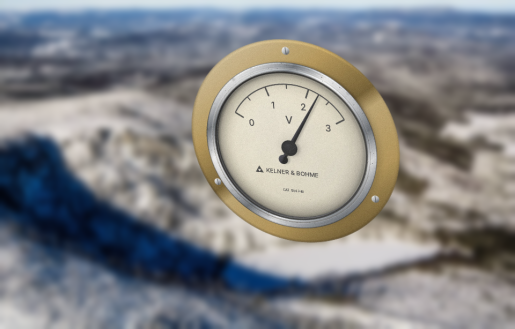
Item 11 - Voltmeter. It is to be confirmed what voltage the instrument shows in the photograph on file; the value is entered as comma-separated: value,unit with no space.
2.25,V
